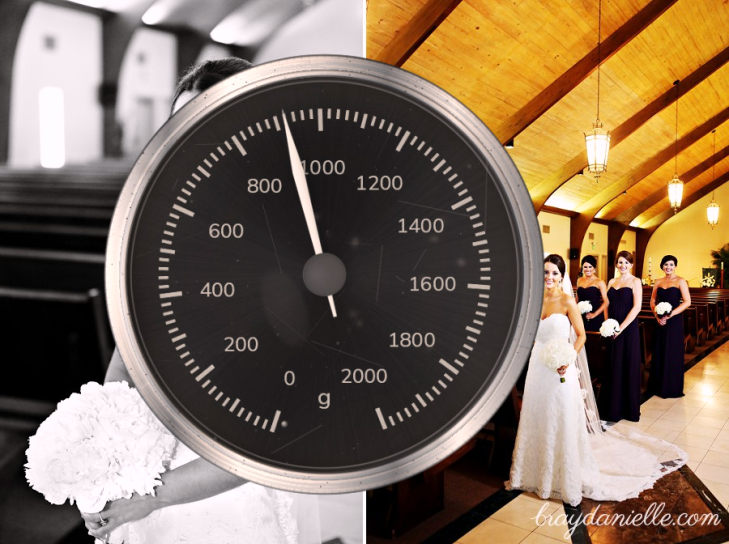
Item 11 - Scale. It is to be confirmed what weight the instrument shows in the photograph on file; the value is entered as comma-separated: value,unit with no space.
920,g
